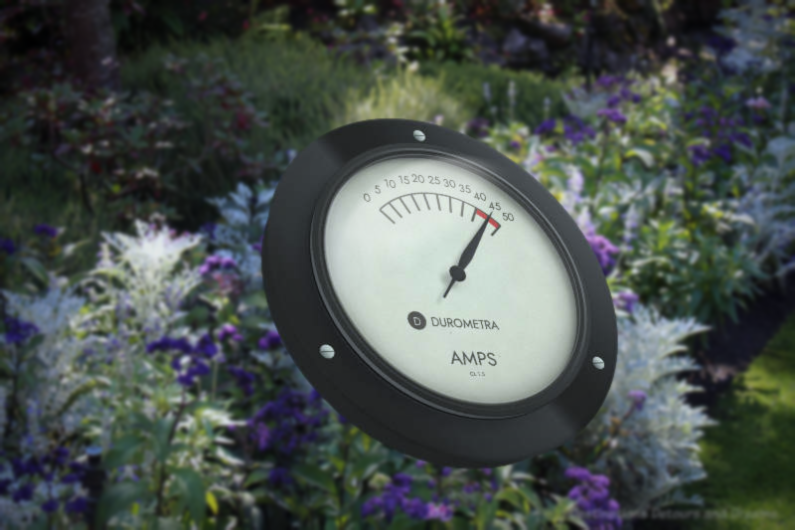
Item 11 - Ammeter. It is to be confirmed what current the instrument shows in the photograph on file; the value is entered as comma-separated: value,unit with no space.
45,A
